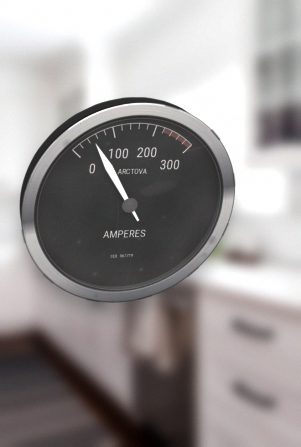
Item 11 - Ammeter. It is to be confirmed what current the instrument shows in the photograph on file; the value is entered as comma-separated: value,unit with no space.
50,A
